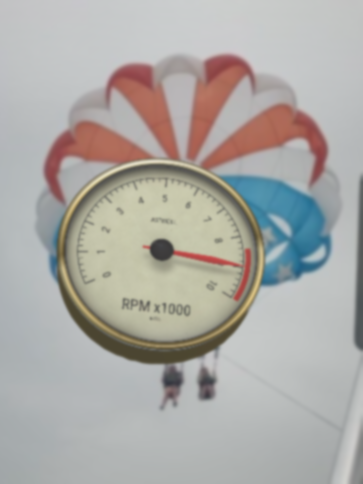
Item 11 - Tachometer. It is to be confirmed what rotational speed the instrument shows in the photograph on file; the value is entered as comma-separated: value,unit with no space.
9000,rpm
